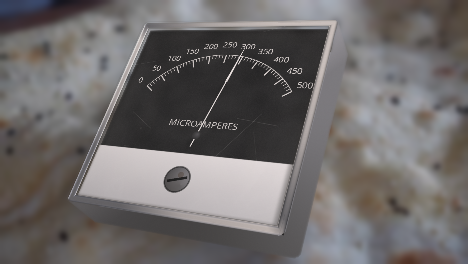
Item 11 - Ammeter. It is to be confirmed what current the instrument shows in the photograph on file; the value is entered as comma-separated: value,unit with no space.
300,µA
